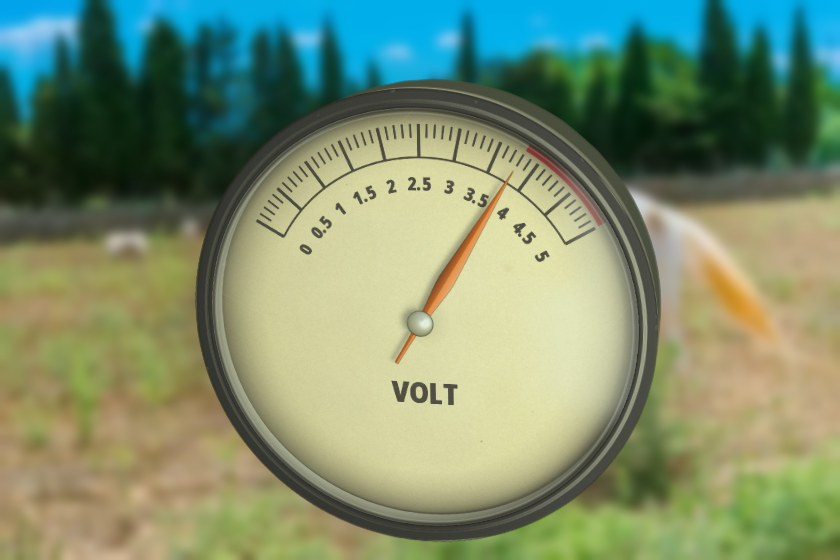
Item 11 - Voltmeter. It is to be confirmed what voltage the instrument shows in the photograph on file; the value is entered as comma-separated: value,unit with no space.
3.8,V
